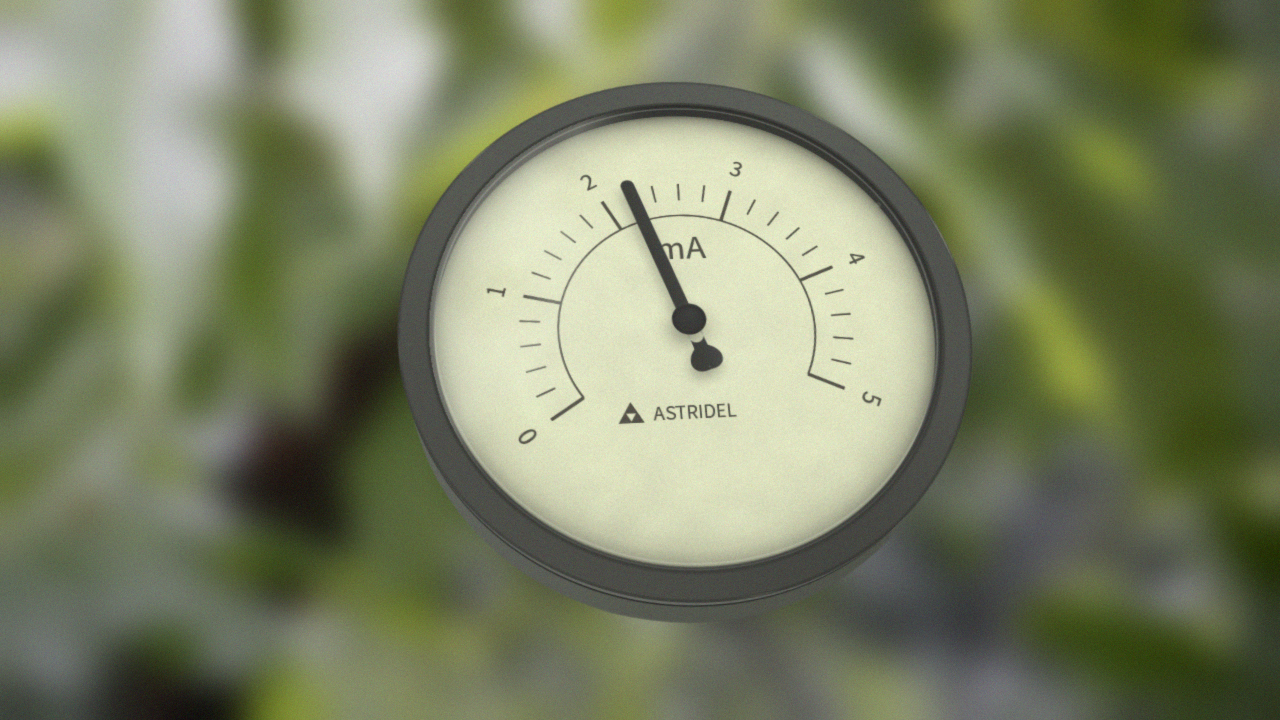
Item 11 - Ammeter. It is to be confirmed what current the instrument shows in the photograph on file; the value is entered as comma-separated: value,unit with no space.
2.2,mA
